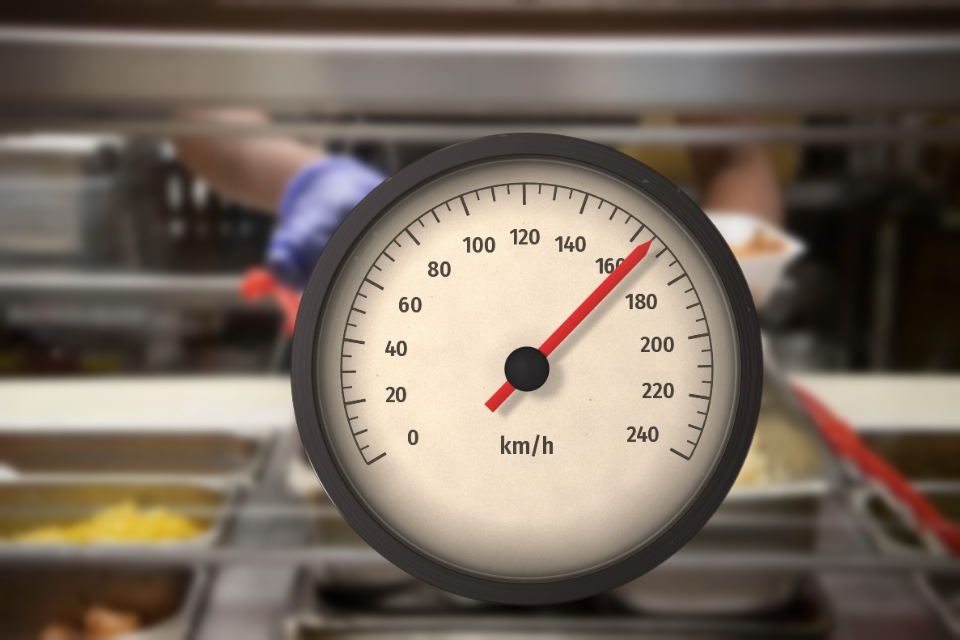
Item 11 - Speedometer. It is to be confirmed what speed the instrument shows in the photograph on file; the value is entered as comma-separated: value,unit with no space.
165,km/h
